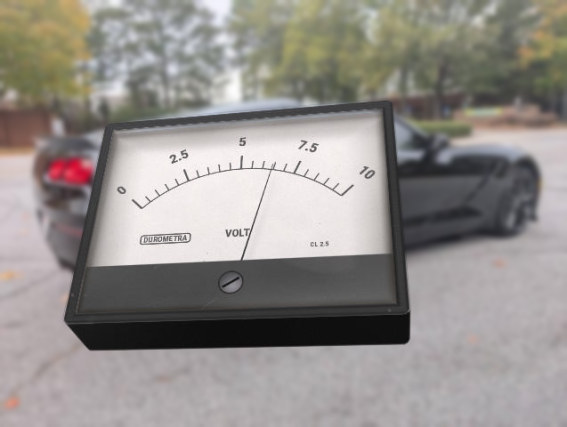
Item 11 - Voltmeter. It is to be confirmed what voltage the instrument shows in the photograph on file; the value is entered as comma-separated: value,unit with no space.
6.5,V
